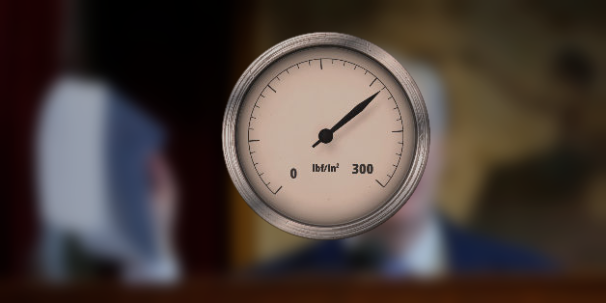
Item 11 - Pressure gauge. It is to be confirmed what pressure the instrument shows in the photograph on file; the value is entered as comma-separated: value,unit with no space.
210,psi
